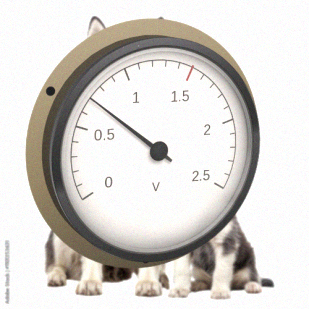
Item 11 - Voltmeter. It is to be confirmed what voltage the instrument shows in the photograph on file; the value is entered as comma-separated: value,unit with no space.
0.7,V
